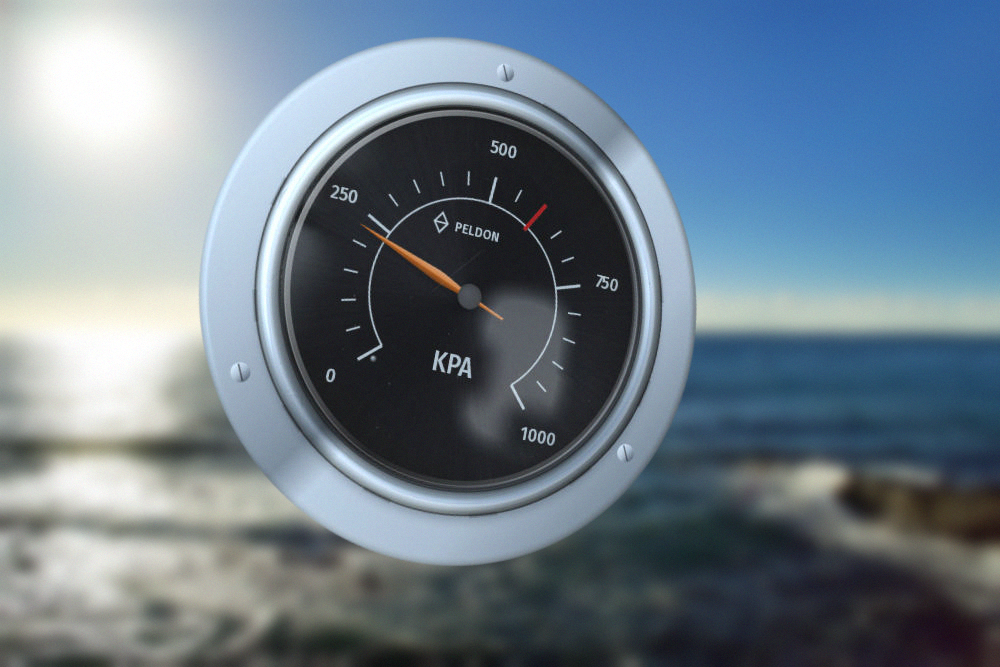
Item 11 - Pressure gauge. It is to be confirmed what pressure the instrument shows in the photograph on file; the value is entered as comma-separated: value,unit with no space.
225,kPa
